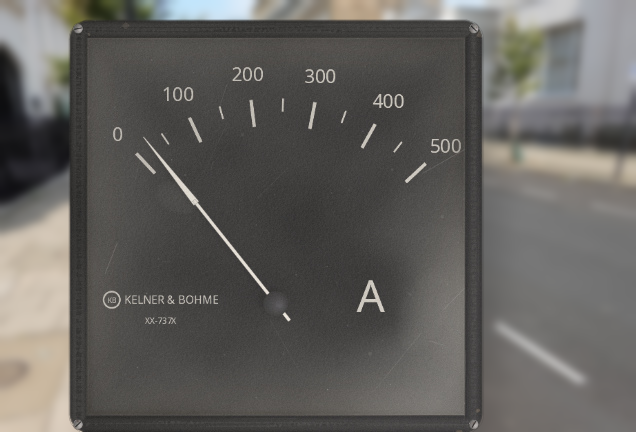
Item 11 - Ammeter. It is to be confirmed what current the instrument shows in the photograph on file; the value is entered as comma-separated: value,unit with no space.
25,A
